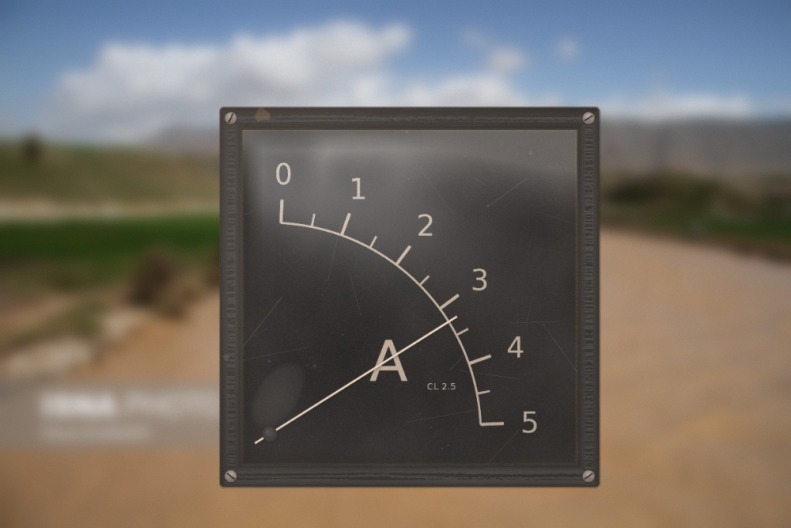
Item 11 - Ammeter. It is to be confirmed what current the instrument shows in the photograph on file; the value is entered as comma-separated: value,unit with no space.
3.25,A
